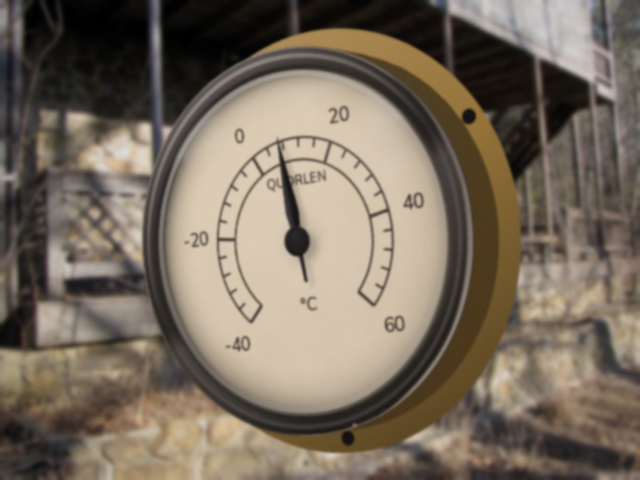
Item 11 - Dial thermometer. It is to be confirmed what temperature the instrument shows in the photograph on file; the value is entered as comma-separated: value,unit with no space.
8,°C
